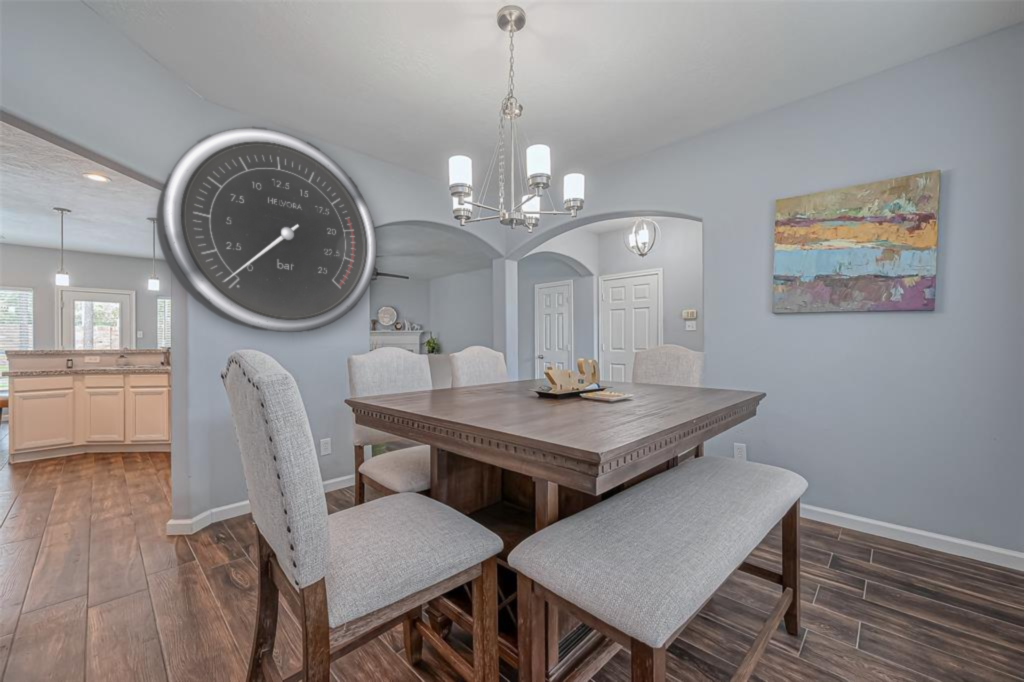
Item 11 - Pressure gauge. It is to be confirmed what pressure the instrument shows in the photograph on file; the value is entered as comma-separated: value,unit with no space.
0.5,bar
